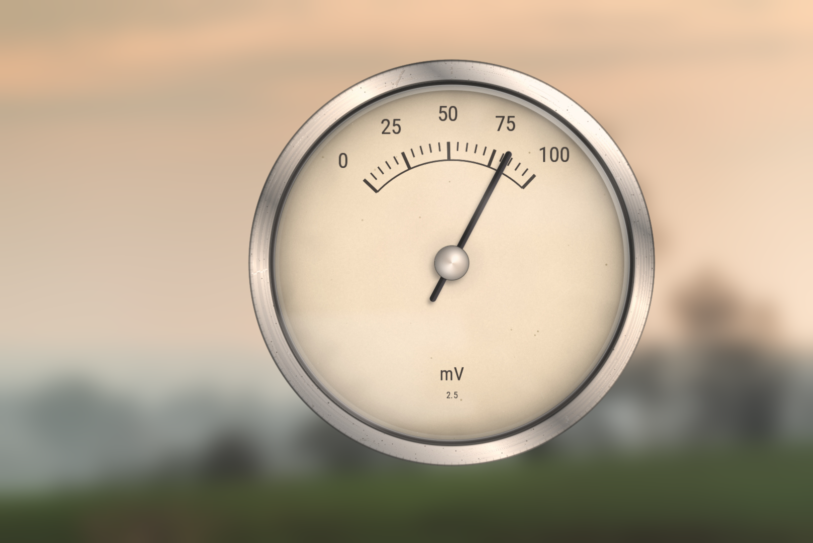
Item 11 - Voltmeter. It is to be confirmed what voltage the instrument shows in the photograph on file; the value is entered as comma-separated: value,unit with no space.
82.5,mV
